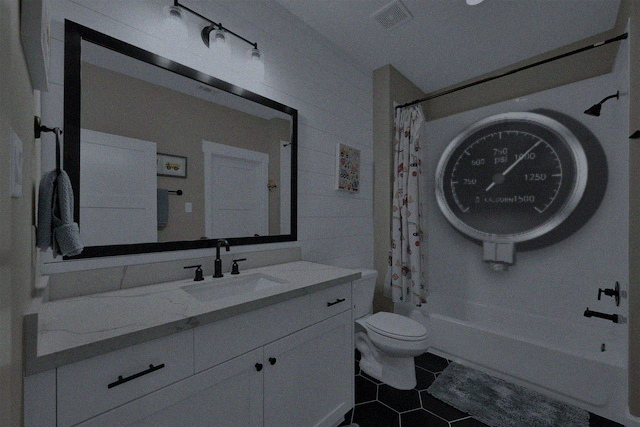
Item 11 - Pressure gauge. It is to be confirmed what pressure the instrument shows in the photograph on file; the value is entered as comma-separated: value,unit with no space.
1000,psi
